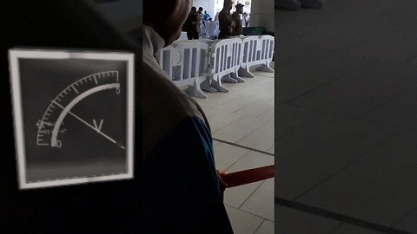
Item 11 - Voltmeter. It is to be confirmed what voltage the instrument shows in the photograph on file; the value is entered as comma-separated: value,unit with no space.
2,V
